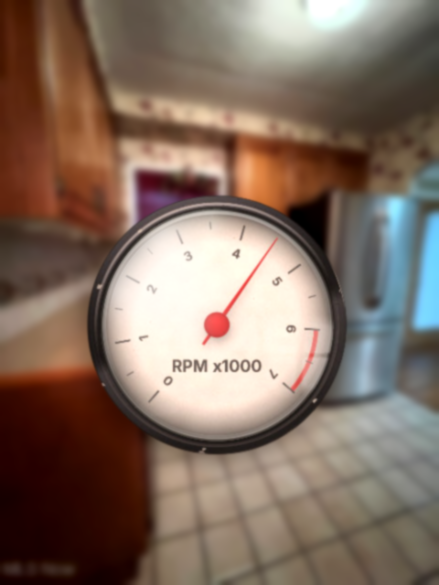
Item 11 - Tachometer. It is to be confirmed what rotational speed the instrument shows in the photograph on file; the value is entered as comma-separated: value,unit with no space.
4500,rpm
